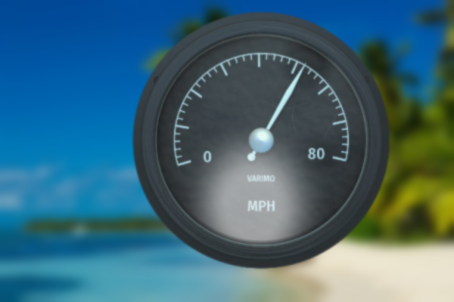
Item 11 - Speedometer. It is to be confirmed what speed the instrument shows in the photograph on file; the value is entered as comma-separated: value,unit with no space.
52,mph
